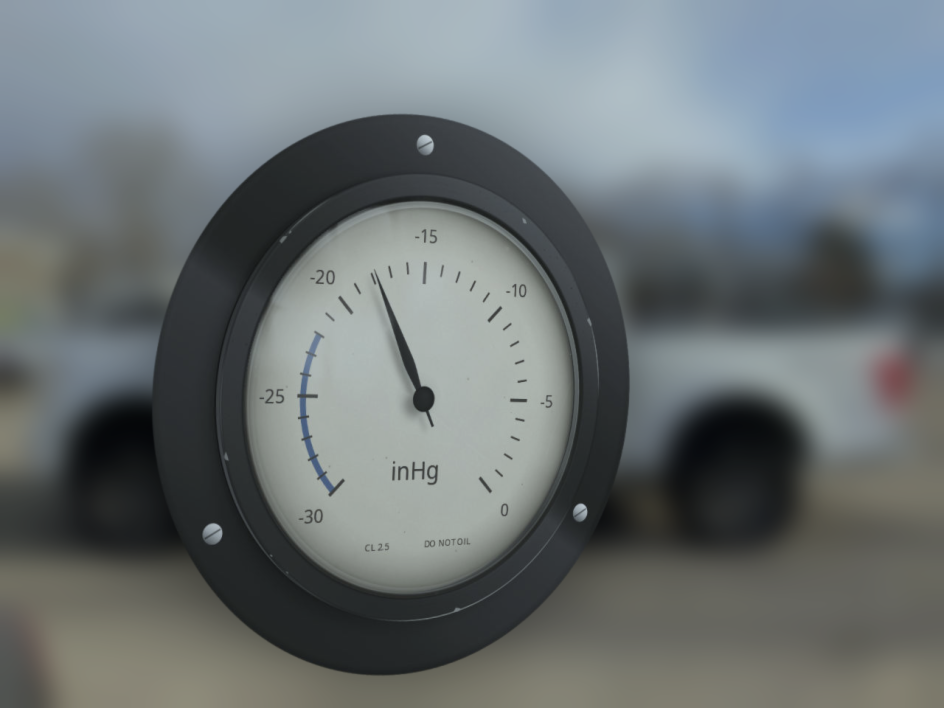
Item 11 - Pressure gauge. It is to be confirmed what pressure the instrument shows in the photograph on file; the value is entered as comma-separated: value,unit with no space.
-18,inHg
